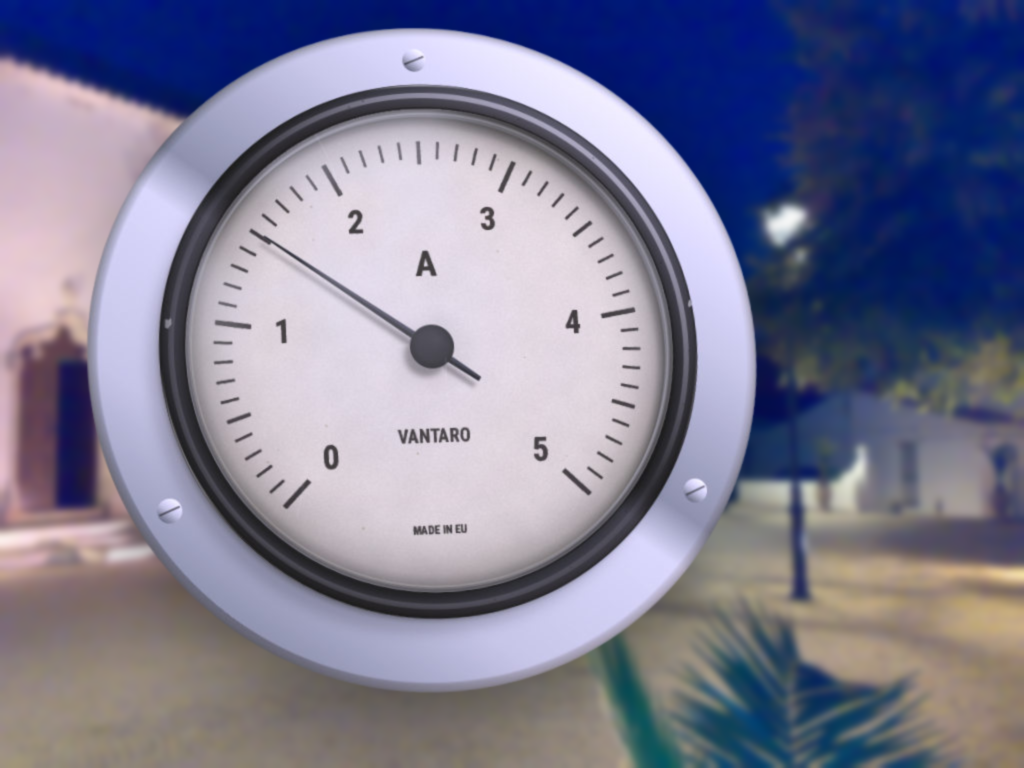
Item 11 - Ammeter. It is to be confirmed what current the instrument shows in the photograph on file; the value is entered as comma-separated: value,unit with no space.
1.5,A
